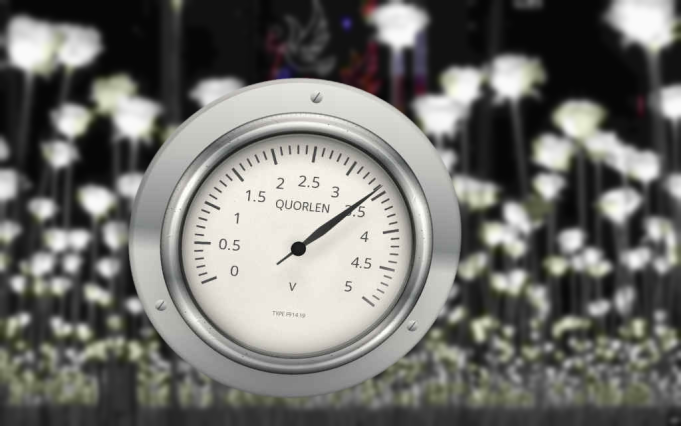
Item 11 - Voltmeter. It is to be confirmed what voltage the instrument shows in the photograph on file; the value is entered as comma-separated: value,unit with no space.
3.4,V
